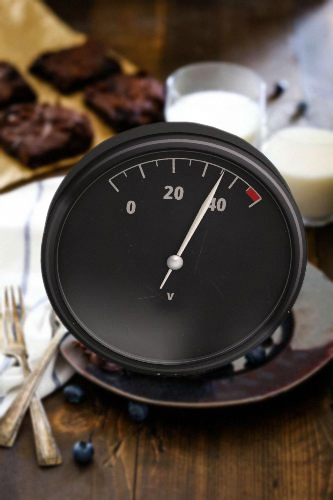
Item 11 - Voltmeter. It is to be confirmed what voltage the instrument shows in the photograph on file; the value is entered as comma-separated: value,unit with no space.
35,V
